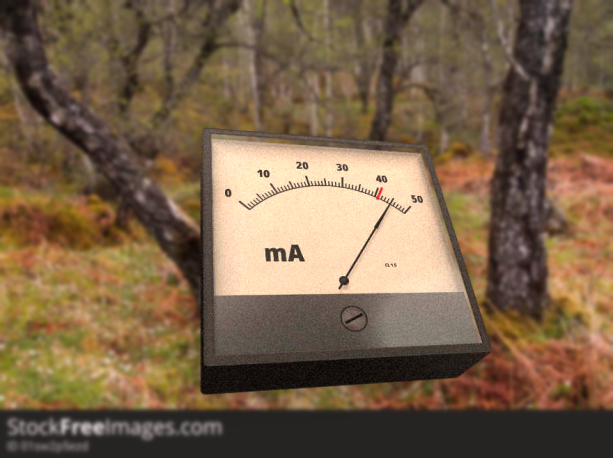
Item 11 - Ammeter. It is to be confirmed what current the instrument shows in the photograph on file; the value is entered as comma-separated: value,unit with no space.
45,mA
